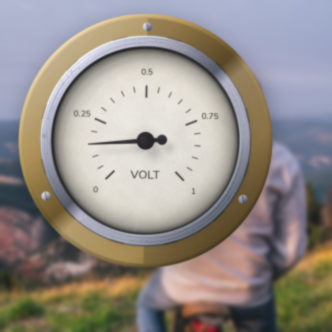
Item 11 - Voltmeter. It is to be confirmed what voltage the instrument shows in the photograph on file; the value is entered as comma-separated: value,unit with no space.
0.15,V
